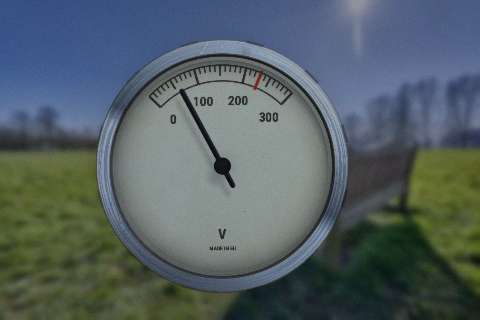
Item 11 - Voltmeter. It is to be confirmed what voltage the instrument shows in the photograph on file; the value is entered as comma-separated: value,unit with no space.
60,V
